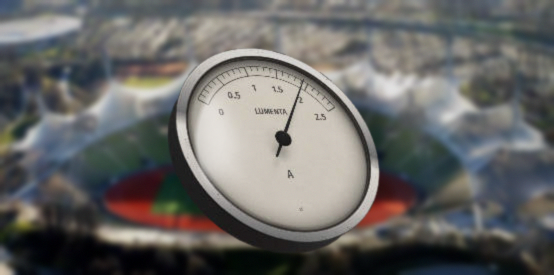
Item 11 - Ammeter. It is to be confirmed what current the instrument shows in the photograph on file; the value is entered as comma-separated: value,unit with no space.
1.9,A
